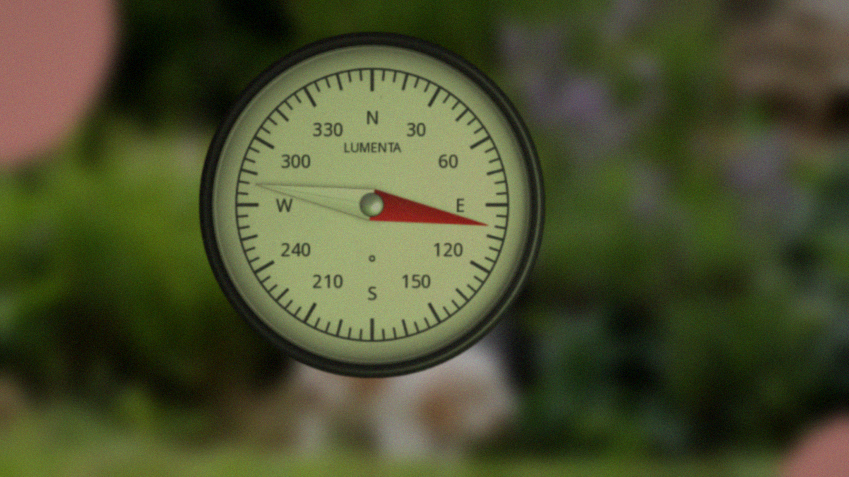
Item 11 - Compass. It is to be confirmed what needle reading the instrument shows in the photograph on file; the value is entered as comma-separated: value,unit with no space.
100,°
